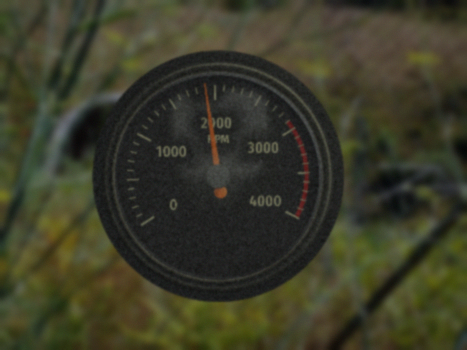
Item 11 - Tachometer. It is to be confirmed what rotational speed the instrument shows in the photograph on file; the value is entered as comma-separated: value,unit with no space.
1900,rpm
